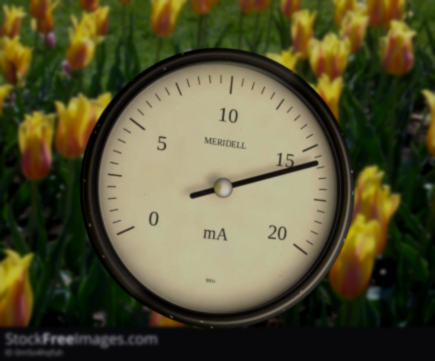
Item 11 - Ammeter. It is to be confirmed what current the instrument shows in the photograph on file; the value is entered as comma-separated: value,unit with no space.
15.75,mA
